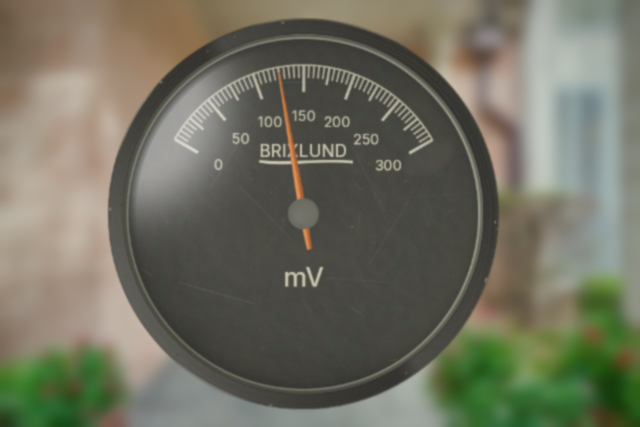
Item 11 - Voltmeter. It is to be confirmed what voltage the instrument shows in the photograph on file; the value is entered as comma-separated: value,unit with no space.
125,mV
